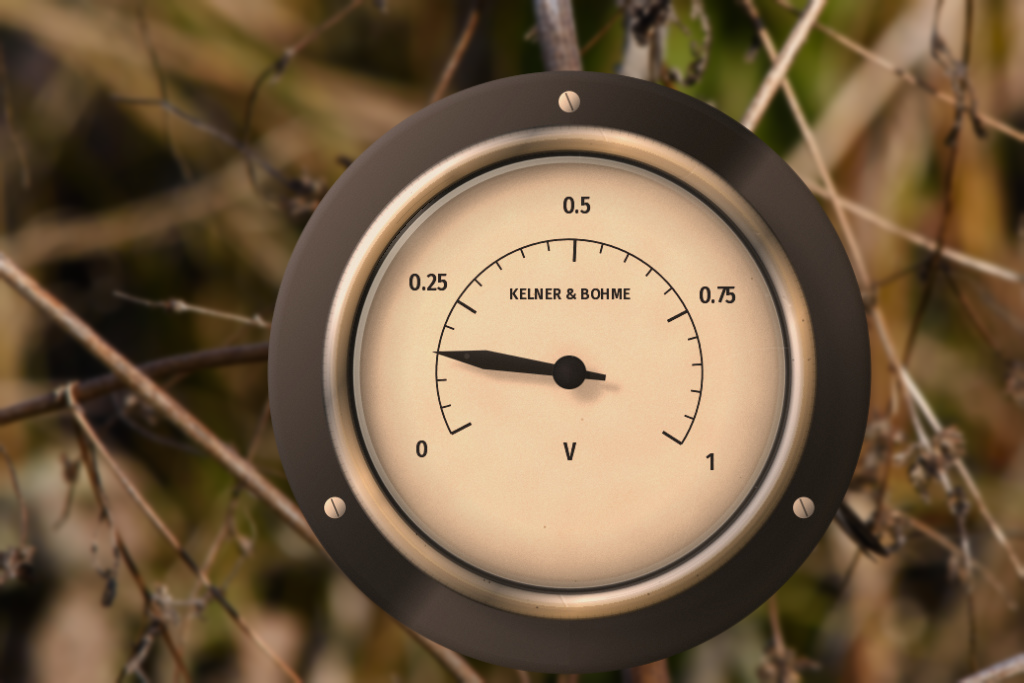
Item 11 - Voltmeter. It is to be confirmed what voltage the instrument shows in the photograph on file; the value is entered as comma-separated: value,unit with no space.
0.15,V
